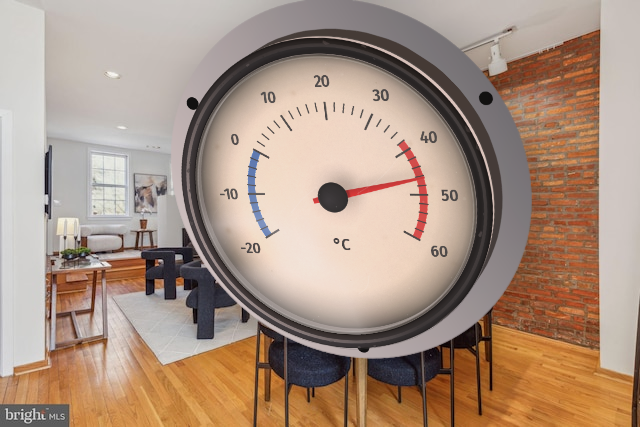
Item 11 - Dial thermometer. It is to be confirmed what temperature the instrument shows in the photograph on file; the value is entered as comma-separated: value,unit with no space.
46,°C
